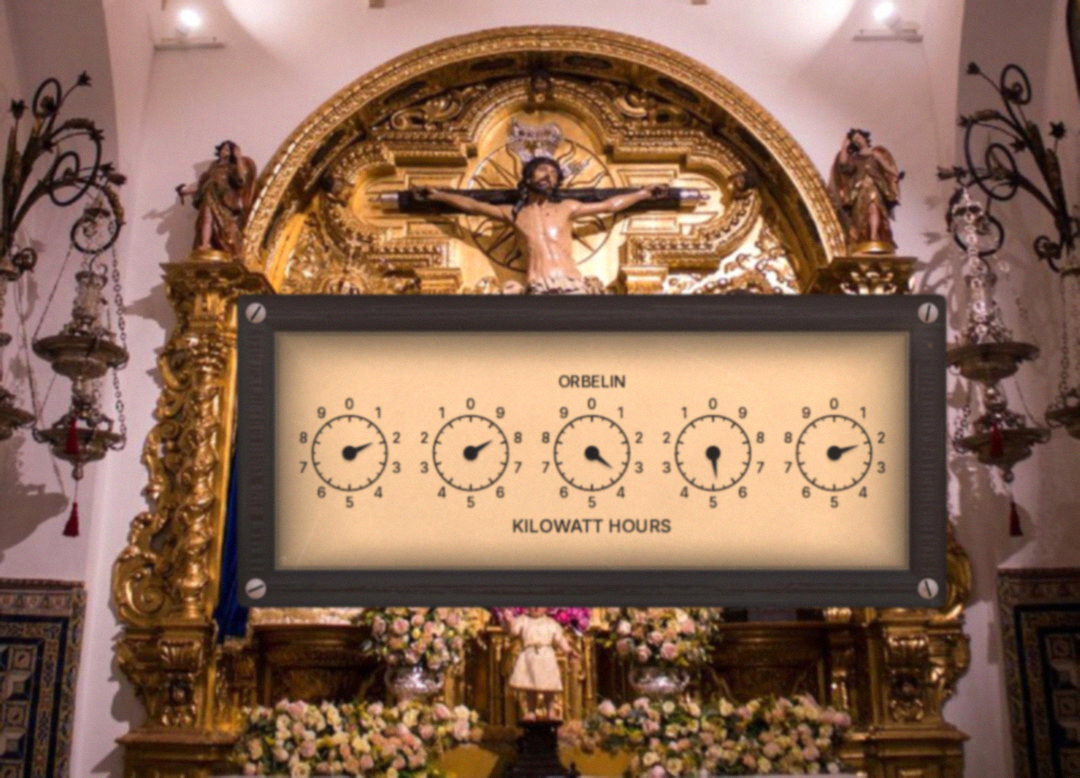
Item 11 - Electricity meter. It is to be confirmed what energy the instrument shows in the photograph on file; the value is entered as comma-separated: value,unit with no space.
18352,kWh
